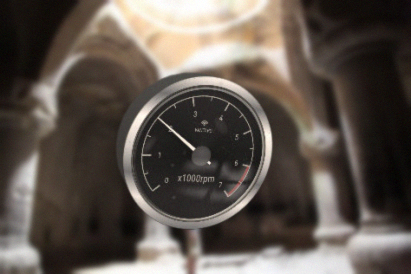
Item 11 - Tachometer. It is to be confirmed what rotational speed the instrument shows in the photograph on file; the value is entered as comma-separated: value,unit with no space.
2000,rpm
